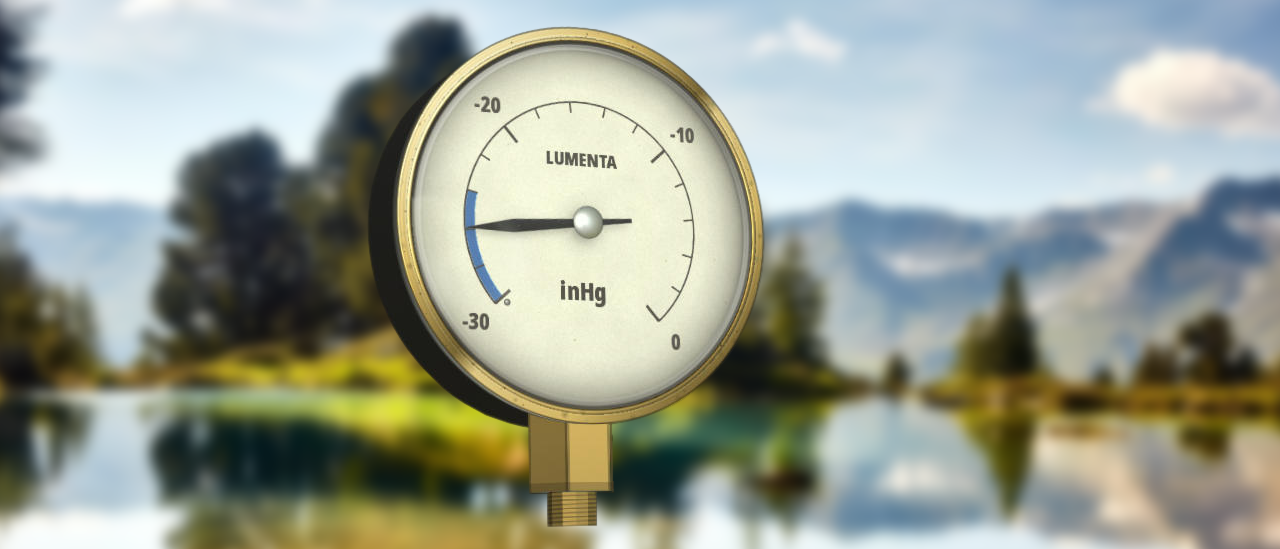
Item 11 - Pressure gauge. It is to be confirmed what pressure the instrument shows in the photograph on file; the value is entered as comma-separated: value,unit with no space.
-26,inHg
